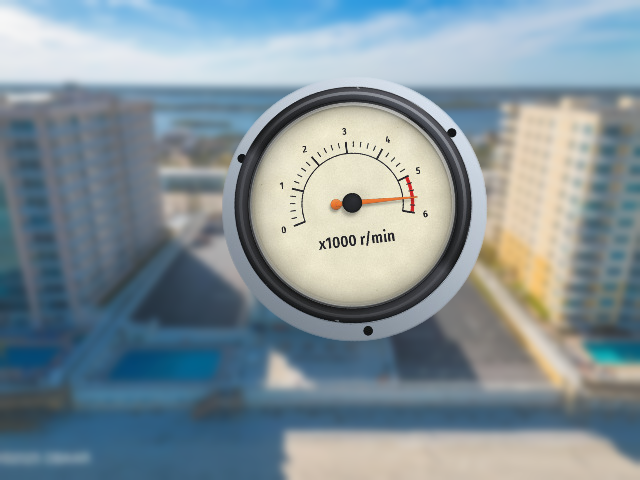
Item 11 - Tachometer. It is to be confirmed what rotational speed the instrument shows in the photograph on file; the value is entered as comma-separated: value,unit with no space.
5600,rpm
